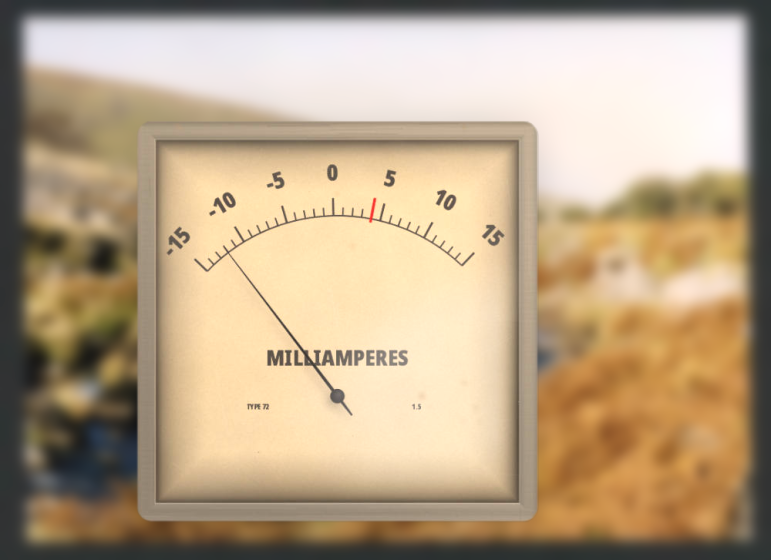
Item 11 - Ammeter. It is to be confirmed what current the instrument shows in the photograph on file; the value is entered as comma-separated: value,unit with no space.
-12,mA
